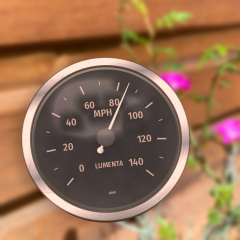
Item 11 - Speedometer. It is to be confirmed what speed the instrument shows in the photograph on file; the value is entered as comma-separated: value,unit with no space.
85,mph
